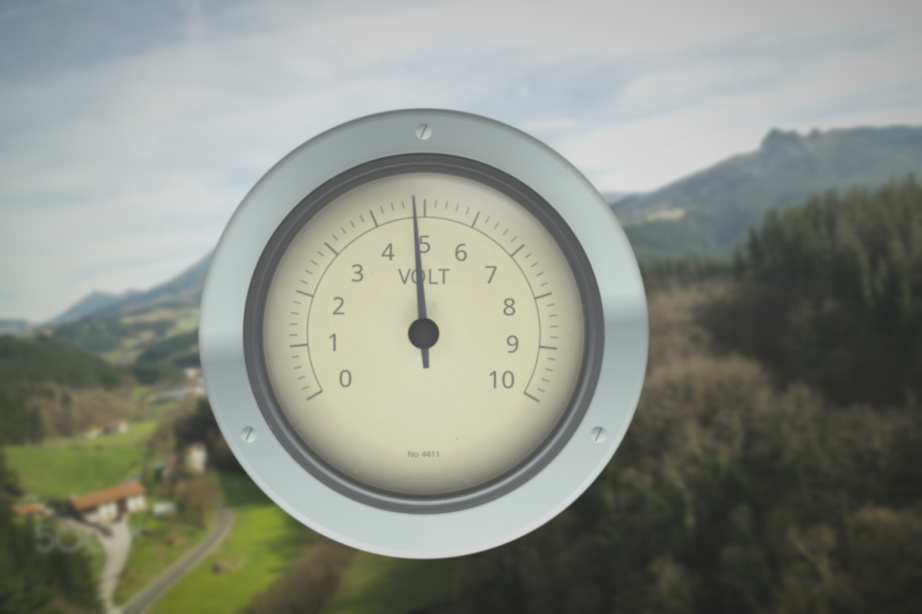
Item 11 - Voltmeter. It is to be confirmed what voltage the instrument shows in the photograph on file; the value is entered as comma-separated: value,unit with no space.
4.8,V
